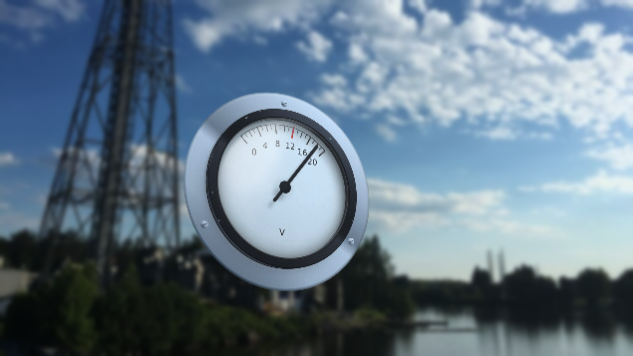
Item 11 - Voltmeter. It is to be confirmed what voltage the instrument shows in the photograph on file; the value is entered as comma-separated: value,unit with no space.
18,V
